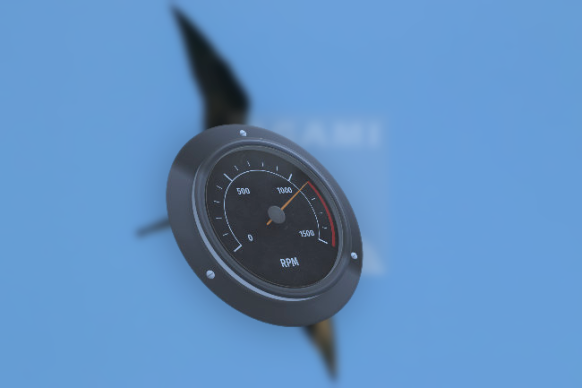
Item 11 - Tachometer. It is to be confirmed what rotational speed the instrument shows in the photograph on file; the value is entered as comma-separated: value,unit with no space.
1100,rpm
